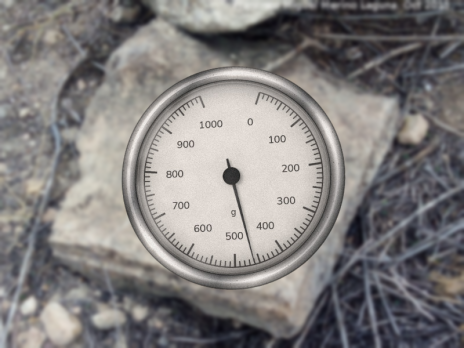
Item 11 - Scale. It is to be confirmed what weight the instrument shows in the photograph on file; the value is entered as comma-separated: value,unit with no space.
460,g
